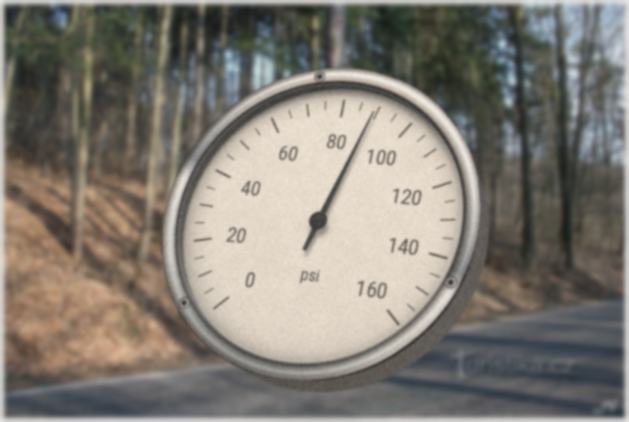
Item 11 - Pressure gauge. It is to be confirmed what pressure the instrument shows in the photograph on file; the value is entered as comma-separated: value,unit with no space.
90,psi
